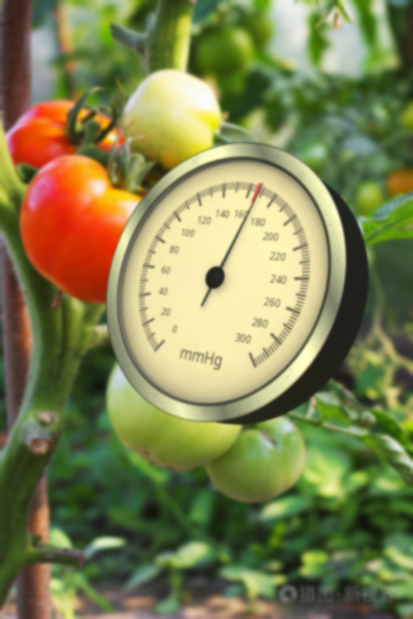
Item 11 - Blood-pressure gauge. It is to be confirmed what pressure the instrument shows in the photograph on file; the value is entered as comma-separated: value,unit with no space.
170,mmHg
